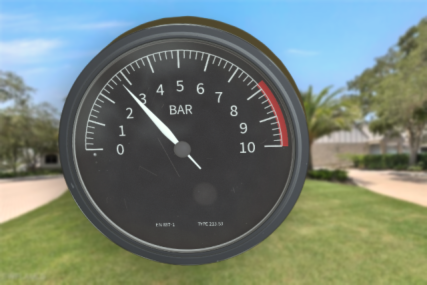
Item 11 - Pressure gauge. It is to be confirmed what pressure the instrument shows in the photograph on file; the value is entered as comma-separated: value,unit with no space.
2.8,bar
